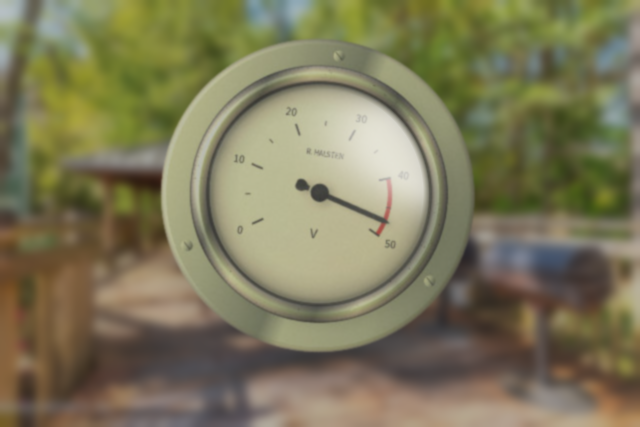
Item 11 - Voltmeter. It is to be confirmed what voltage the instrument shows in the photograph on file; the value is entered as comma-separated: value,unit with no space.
47.5,V
